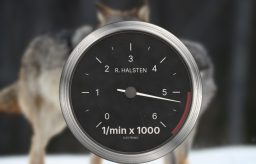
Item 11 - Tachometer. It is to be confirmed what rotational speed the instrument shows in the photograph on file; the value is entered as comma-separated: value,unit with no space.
5250,rpm
